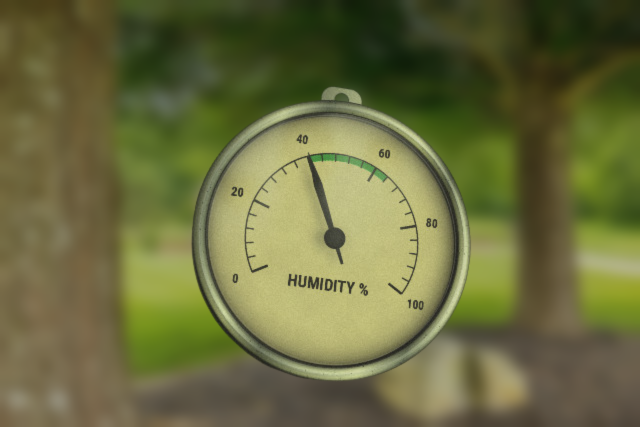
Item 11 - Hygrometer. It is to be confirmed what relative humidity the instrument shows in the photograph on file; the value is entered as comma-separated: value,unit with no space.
40,%
